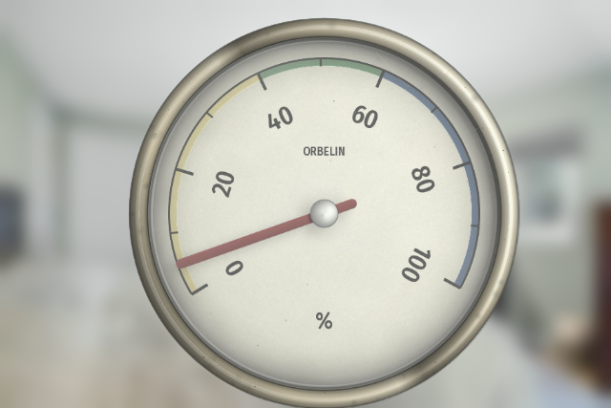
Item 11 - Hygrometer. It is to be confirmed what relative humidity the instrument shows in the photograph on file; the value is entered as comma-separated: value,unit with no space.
5,%
